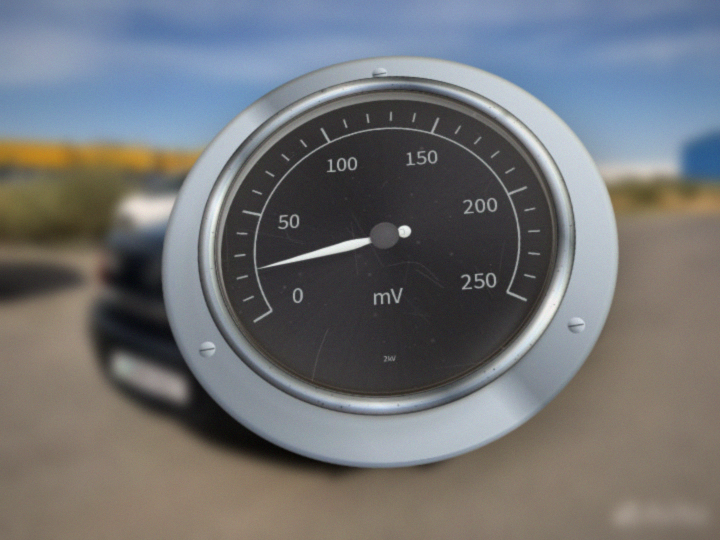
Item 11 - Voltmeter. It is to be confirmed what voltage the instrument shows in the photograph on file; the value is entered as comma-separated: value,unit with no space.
20,mV
